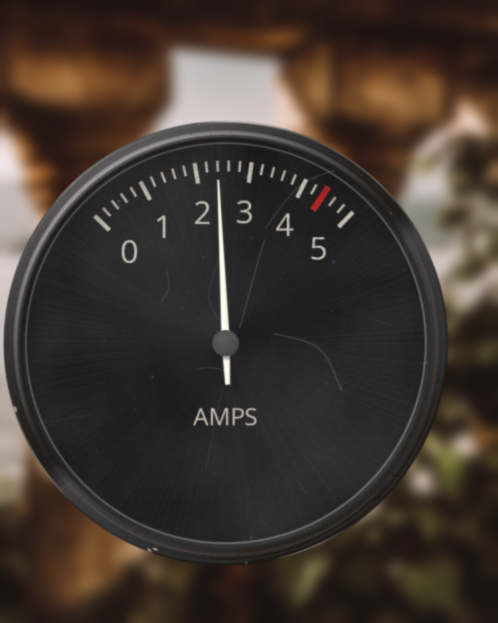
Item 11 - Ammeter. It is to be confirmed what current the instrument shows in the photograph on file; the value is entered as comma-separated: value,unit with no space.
2.4,A
